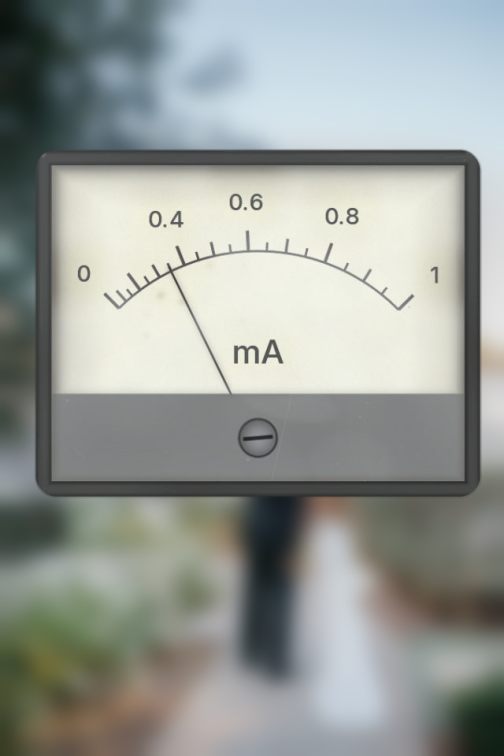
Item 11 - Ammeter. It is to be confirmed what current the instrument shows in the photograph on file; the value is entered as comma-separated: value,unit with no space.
0.35,mA
